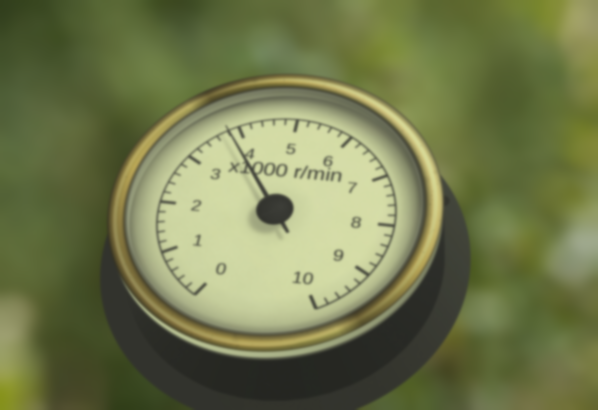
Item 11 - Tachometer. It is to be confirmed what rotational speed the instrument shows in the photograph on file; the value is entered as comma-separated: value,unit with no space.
3800,rpm
